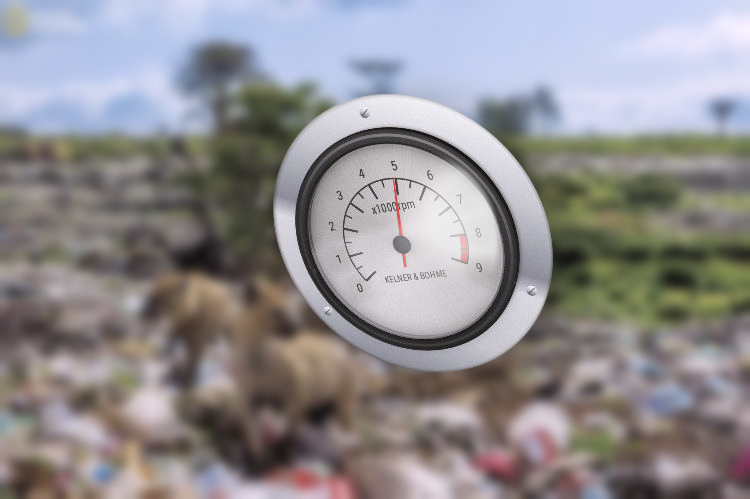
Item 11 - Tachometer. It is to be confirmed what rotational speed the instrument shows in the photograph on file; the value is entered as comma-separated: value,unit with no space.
5000,rpm
